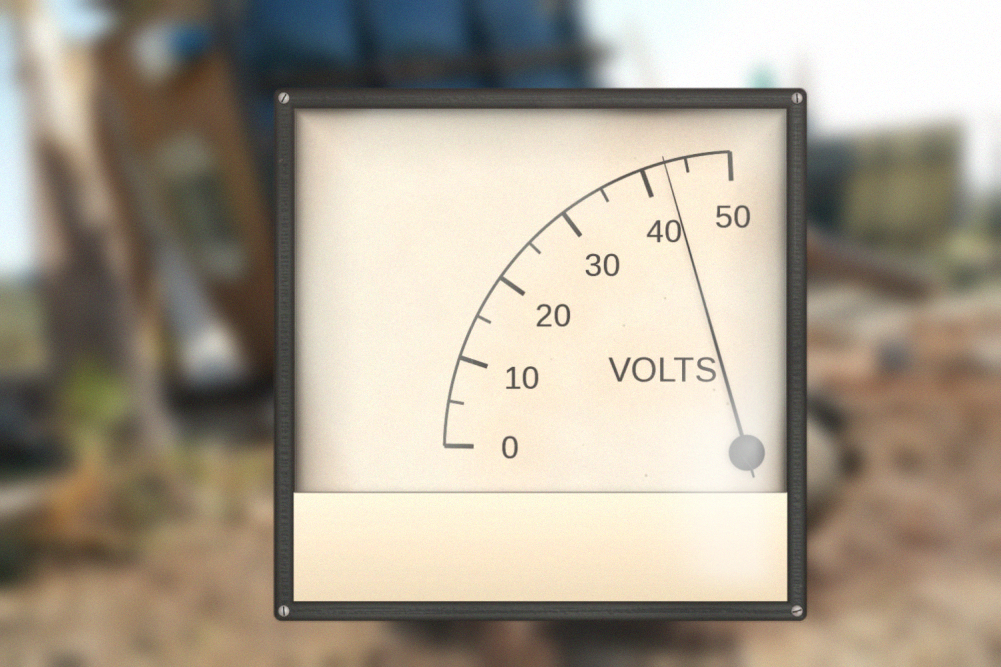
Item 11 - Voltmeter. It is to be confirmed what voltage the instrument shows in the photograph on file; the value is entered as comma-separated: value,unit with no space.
42.5,V
